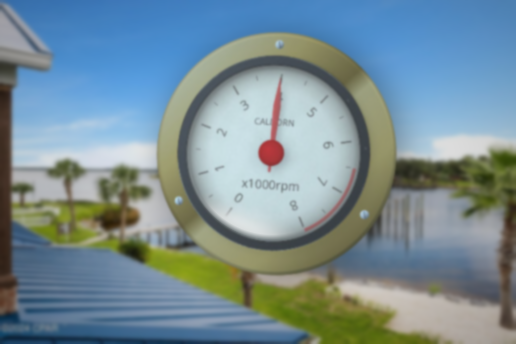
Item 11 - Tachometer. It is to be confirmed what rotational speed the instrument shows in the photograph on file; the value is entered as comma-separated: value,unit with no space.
4000,rpm
